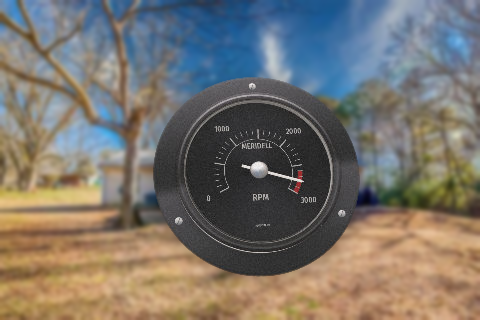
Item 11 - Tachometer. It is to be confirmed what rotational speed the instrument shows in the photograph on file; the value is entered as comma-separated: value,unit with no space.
2800,rpm
